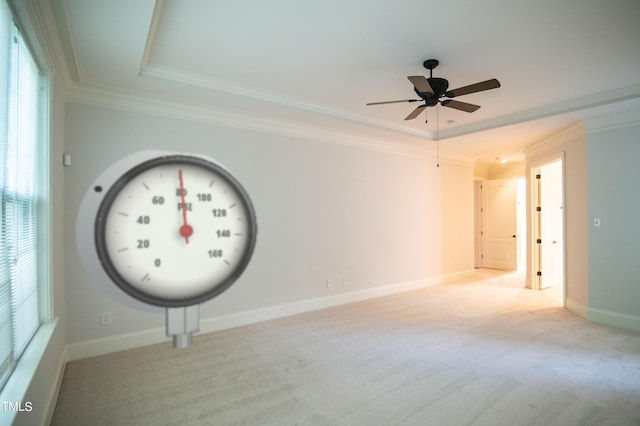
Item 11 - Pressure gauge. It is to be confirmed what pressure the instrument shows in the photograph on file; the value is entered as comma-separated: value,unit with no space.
80,psi
